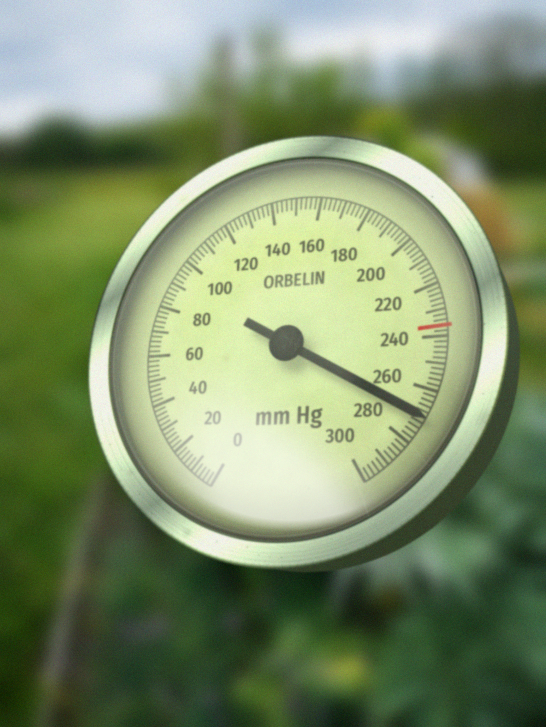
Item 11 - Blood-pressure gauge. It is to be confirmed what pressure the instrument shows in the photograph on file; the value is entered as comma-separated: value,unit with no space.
270,mmHg
